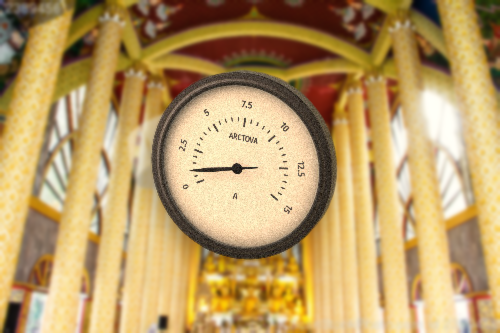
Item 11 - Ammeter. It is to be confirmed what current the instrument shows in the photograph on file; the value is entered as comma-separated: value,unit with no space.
1,A
